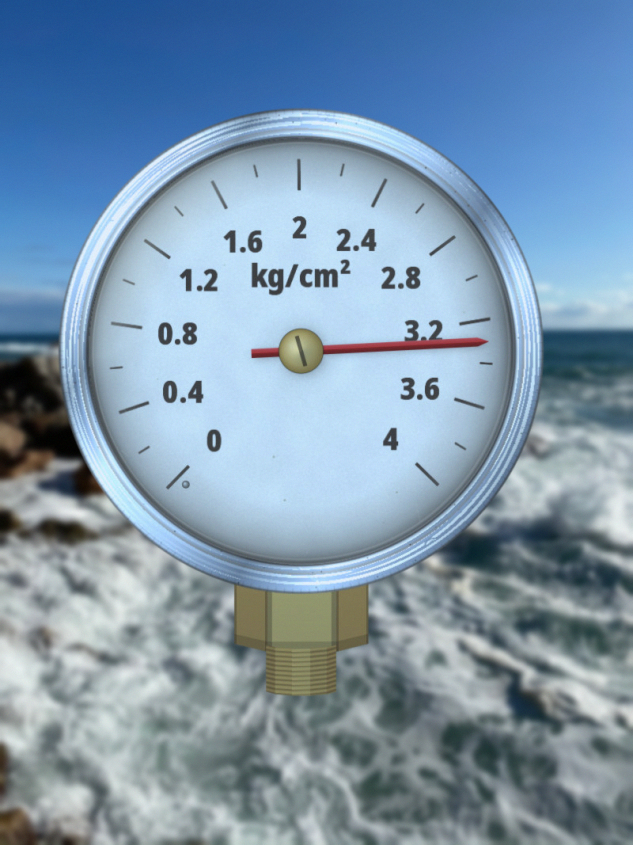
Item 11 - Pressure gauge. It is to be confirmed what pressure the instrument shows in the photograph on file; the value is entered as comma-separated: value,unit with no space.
3.3,kg/cm²
